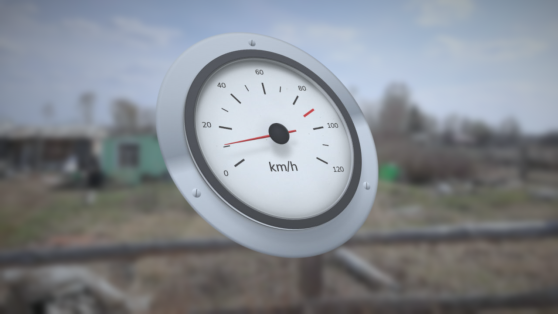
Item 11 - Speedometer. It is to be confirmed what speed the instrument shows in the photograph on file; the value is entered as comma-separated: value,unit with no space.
10,km/h
